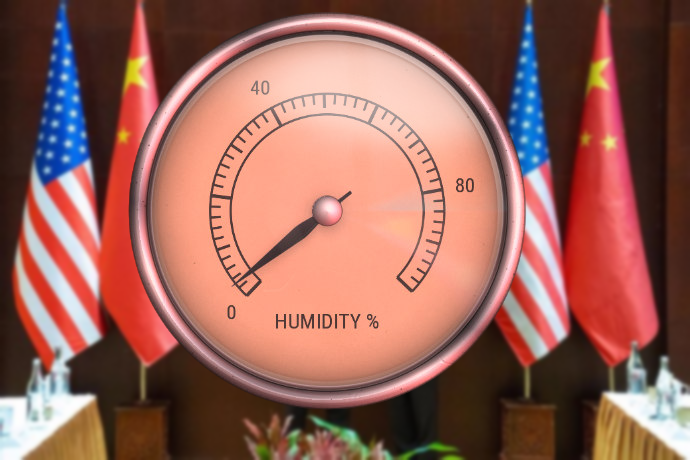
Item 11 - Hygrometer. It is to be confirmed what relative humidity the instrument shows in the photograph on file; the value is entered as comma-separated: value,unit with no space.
3,%
